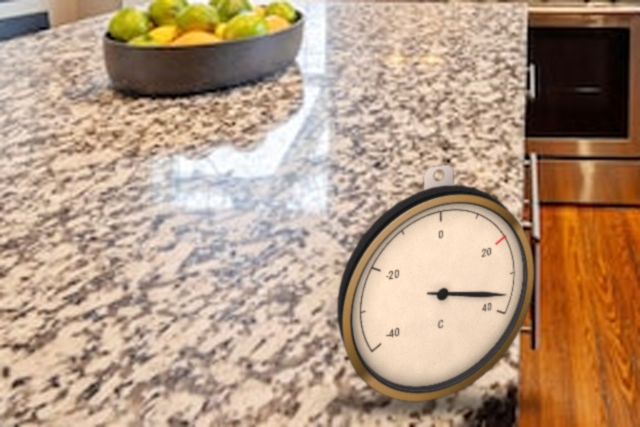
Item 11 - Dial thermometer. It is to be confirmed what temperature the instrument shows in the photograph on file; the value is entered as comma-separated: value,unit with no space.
35,°C
